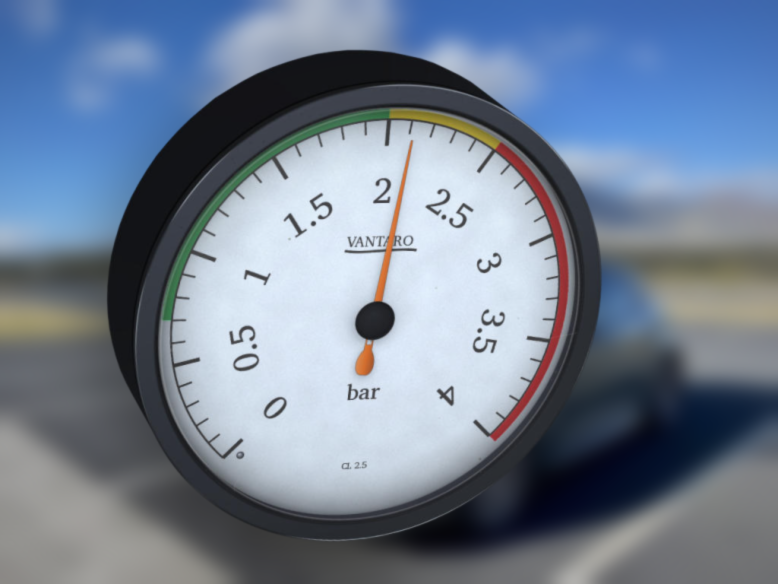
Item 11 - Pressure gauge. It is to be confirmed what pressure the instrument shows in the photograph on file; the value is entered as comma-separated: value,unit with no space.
2.1,bar
